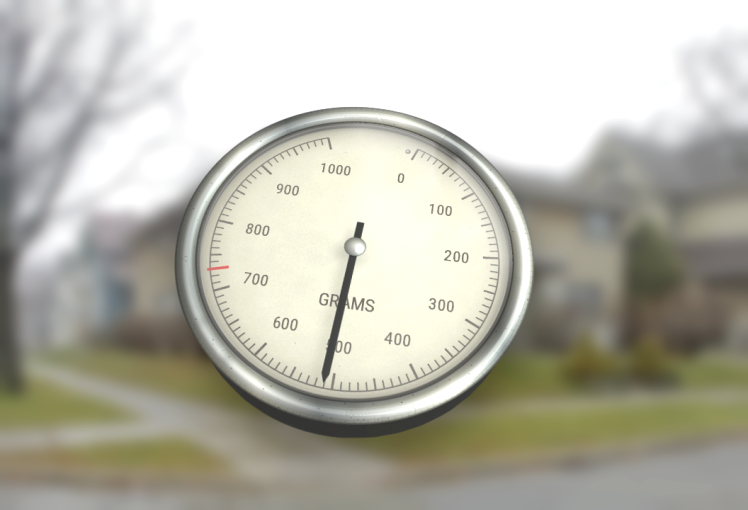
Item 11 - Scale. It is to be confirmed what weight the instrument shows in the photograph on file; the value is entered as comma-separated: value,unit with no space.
510,g
